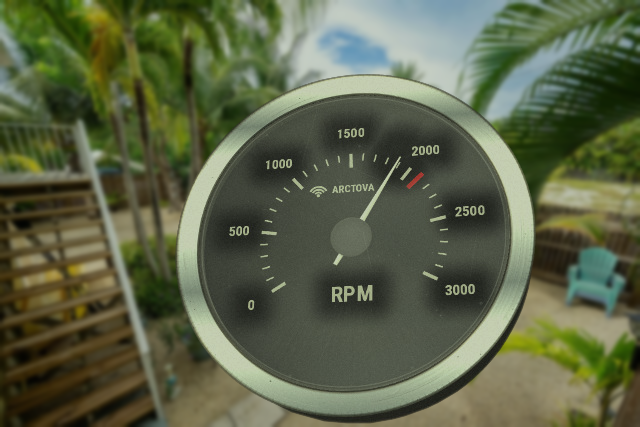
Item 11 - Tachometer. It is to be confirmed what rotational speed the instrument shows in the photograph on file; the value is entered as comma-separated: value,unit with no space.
1900,rpm
